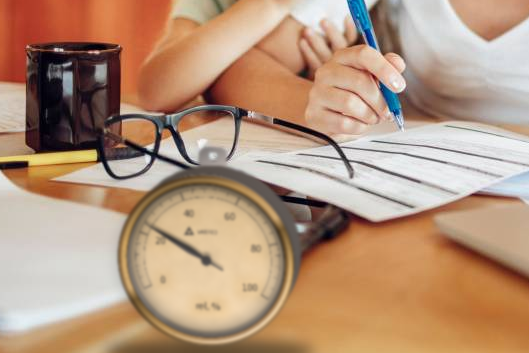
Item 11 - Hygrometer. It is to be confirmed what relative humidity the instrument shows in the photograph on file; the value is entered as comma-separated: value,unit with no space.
24,%
